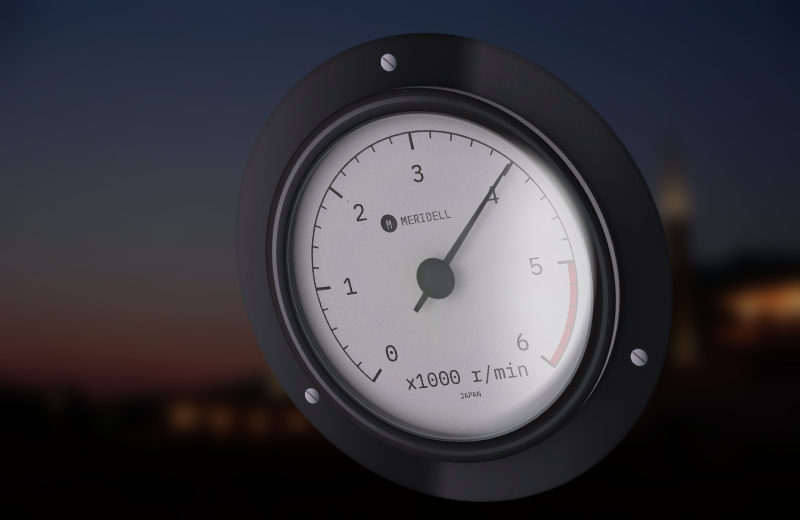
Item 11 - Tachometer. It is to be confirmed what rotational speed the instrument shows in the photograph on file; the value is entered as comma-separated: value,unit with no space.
4000,rpm
